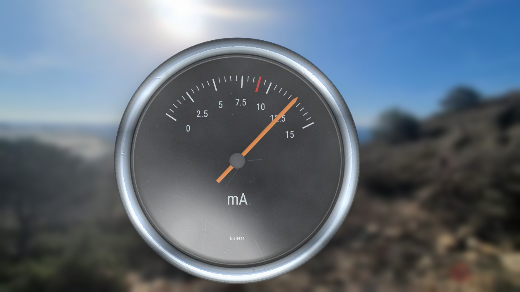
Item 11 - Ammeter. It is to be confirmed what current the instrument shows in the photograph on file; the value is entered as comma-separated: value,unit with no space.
12.5,mA
